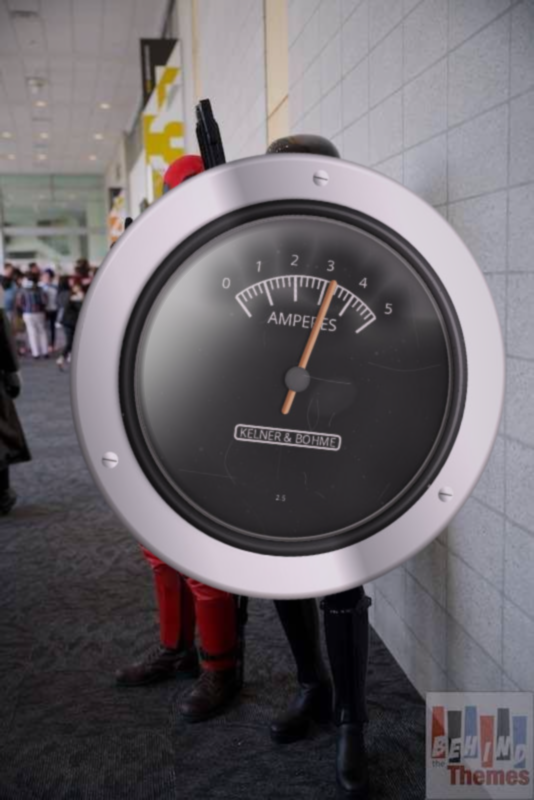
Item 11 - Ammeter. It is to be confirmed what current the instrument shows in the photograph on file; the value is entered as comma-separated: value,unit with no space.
3.2,A
